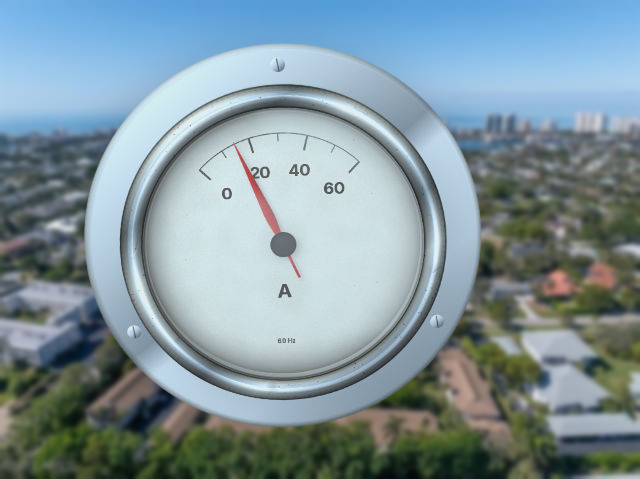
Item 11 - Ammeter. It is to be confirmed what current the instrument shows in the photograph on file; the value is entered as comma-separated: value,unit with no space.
15,A
